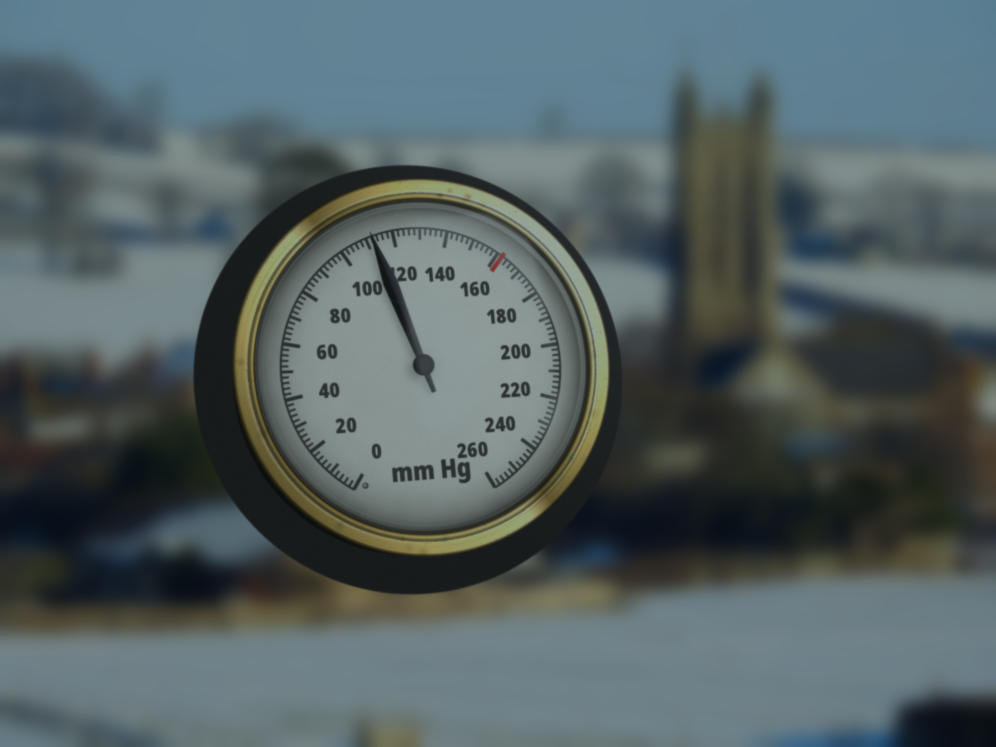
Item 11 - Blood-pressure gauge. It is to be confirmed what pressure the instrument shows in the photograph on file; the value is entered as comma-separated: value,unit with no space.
112,mmHg
